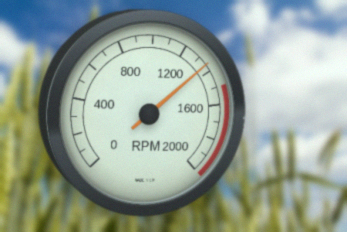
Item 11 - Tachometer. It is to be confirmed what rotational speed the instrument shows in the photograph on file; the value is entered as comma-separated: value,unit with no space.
1350,rpm
